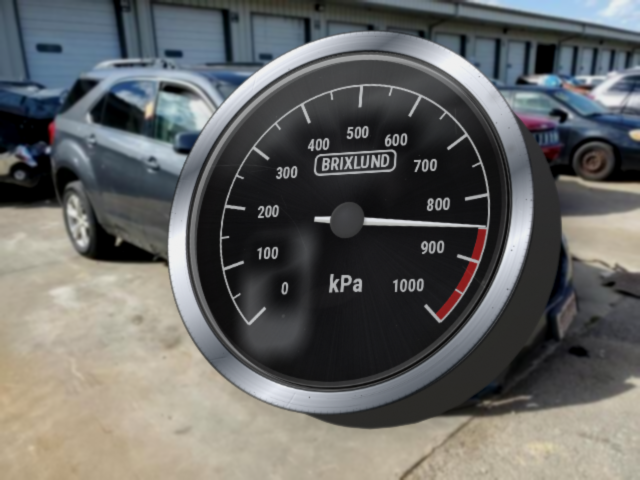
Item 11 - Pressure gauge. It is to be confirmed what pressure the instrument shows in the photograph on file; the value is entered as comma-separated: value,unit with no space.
850,kPa
